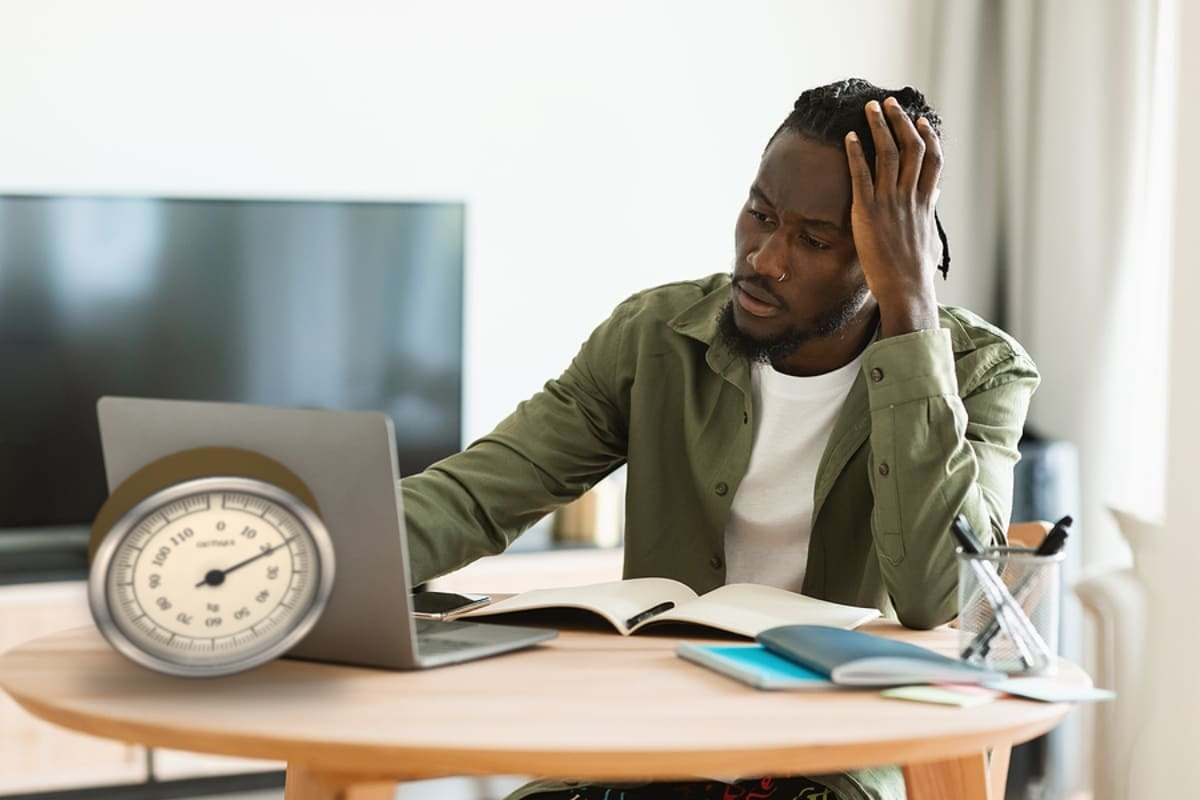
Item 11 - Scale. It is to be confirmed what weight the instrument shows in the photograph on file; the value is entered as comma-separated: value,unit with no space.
20,kg
